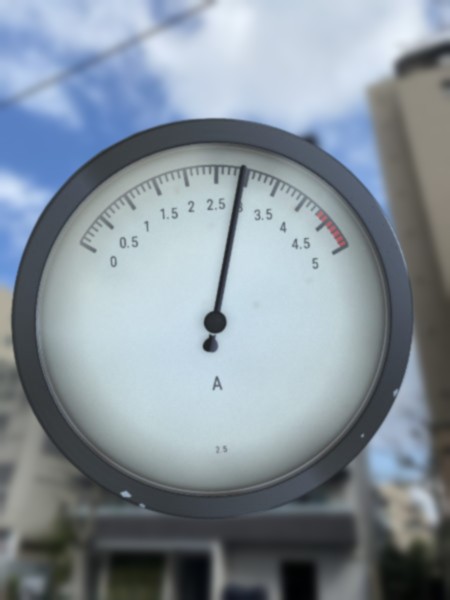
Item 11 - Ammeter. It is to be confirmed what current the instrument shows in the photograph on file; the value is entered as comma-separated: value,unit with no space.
2.9,A
